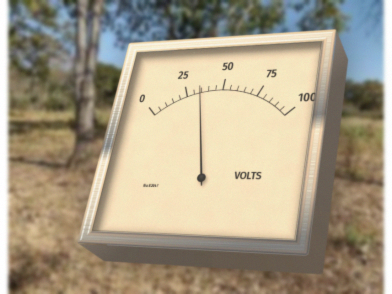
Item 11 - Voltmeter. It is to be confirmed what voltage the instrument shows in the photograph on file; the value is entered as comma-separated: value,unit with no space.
35,V
